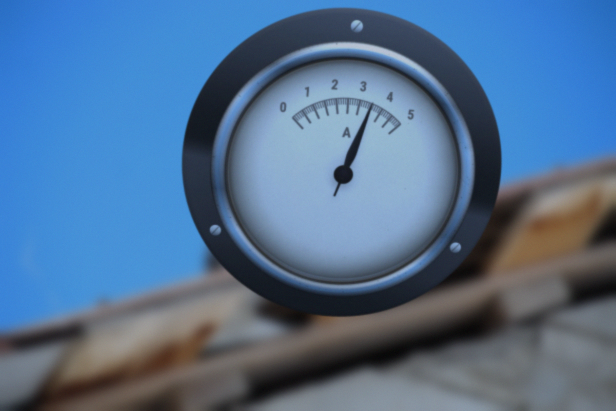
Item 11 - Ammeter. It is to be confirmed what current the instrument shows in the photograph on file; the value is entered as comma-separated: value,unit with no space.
3.5,A
